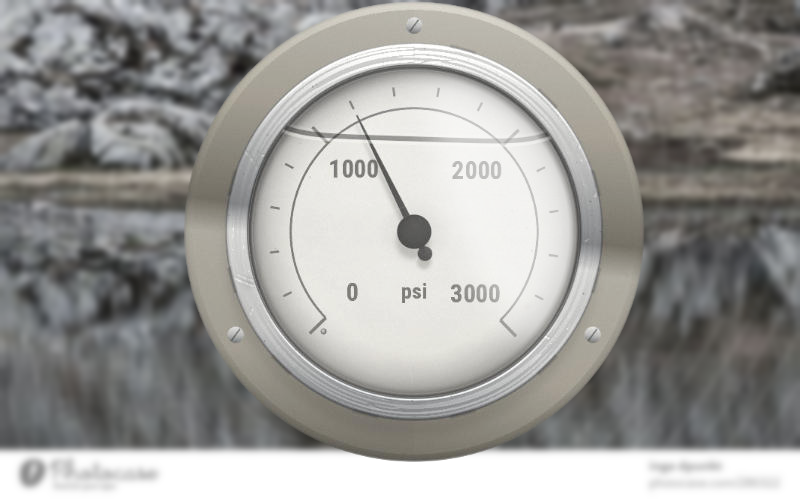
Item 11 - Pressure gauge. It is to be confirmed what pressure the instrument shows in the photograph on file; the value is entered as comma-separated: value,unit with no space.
1200,psi
